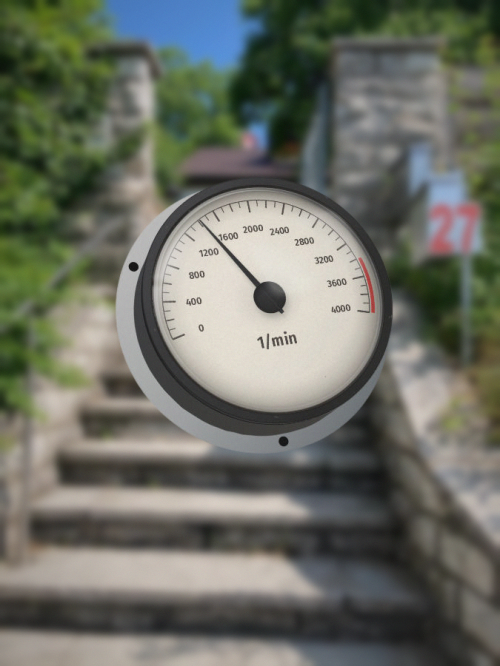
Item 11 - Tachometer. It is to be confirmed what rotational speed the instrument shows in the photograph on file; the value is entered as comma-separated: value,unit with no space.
1400,rpm
